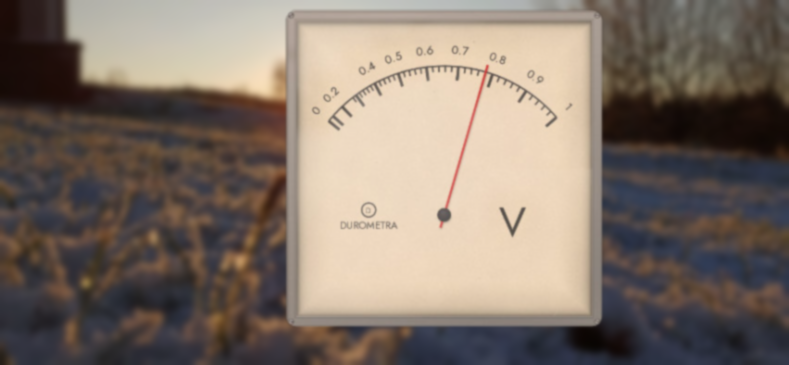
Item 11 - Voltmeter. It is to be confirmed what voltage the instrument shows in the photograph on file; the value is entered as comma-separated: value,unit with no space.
0.78,V
